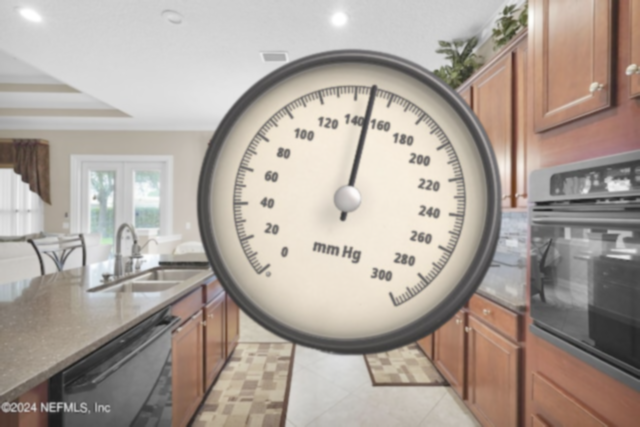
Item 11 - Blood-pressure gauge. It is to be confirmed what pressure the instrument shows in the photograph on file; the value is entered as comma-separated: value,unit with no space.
150,mmHg
